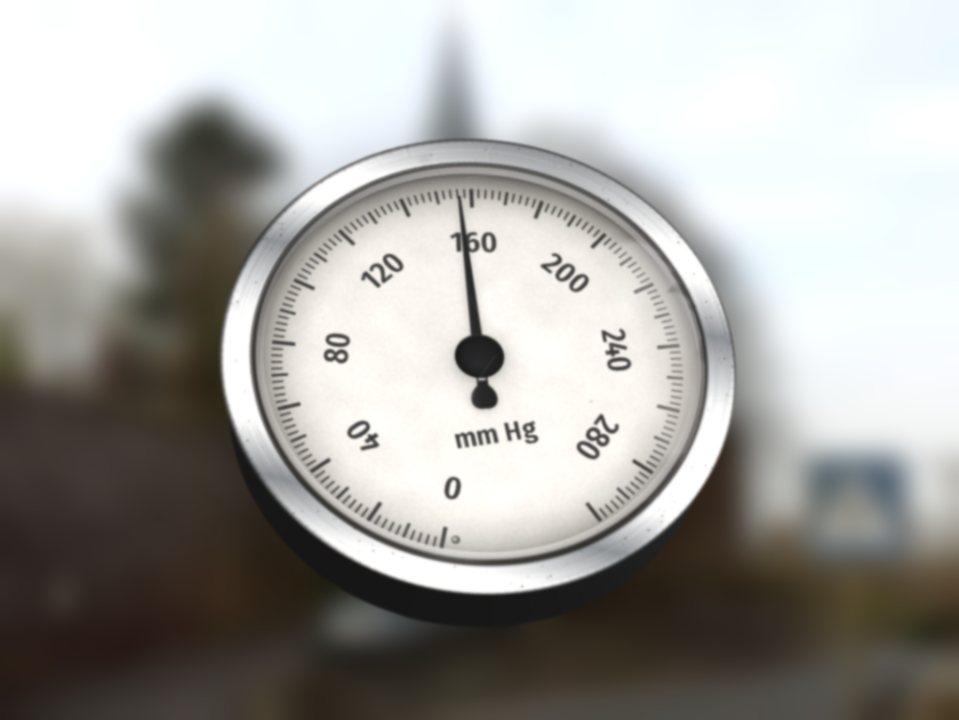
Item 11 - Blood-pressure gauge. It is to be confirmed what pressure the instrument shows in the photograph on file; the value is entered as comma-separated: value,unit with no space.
156,mmHg
